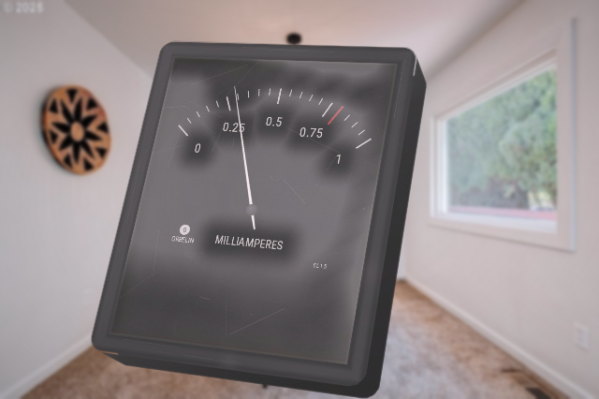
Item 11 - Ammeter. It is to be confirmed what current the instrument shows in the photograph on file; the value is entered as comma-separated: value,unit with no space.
0.3,mA
